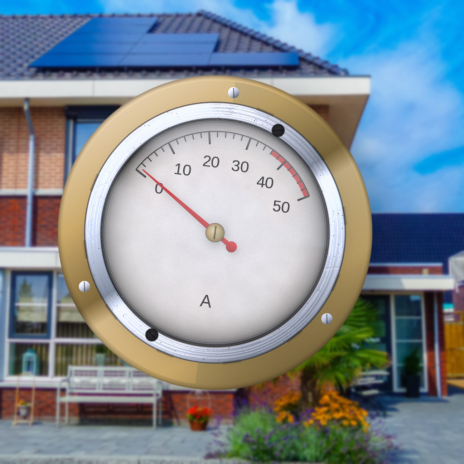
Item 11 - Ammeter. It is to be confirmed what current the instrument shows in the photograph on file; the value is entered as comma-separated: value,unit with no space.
1,A
